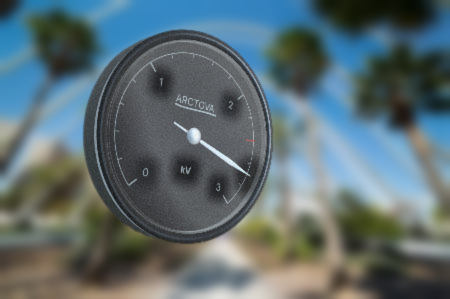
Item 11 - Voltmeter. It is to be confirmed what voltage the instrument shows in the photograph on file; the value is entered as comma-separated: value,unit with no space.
2.7,kV
